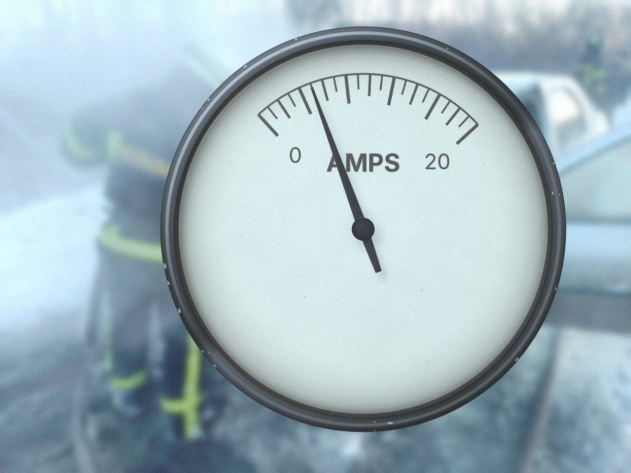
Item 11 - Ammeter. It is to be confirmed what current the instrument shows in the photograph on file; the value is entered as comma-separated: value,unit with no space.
5,A
